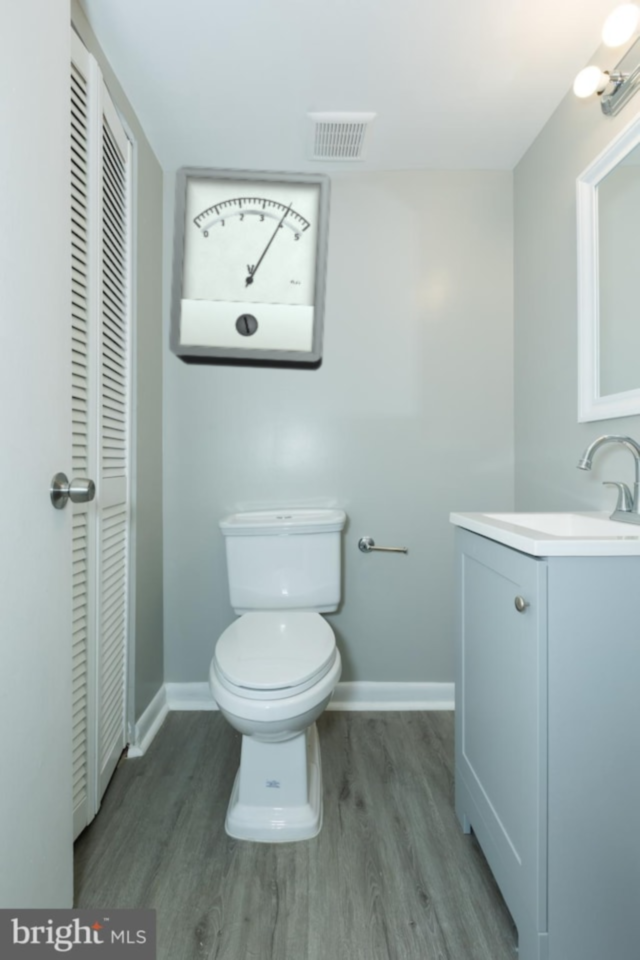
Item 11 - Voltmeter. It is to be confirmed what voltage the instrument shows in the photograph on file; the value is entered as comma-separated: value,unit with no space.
4,V
